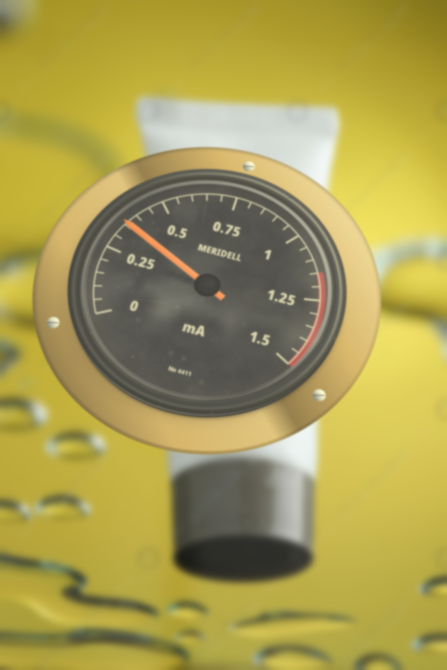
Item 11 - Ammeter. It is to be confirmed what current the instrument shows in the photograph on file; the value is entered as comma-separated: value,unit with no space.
0.35,mA
